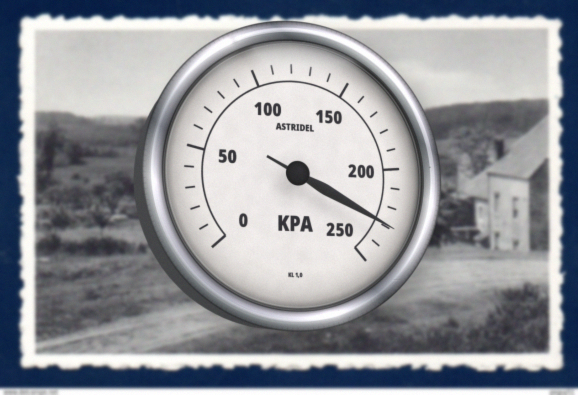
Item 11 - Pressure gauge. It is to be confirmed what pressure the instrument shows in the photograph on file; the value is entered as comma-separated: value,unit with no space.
230,kPa
